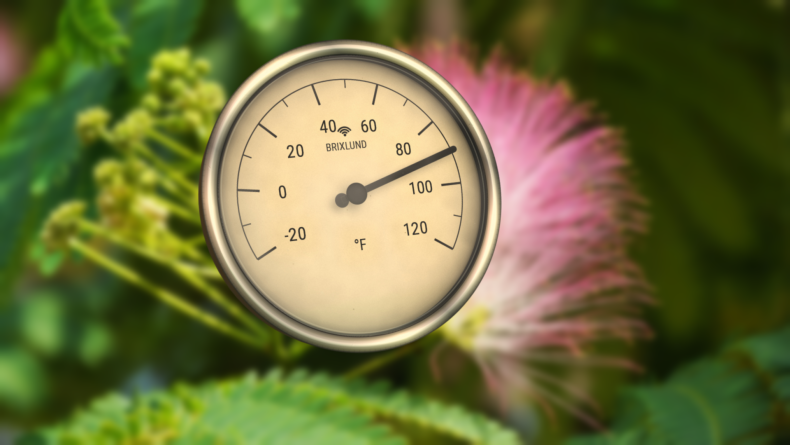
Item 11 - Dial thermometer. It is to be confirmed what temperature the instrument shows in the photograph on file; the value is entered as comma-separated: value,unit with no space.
90,°F
